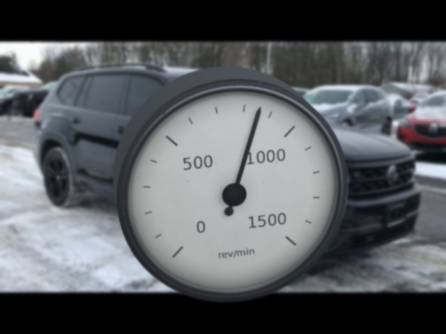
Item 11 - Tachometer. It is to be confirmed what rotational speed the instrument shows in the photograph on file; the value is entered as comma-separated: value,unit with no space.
850,rpm
